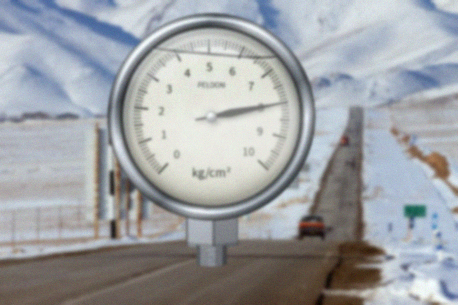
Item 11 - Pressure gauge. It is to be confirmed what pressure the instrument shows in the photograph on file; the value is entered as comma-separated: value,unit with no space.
8,kg/cm²
